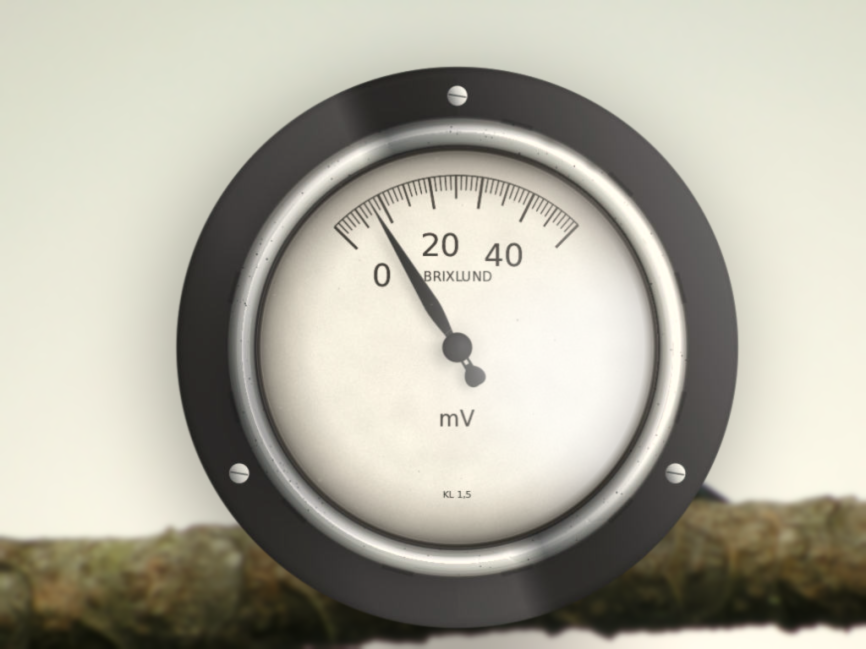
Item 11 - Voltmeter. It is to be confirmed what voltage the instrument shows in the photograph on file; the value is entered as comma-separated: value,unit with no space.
8,mV
